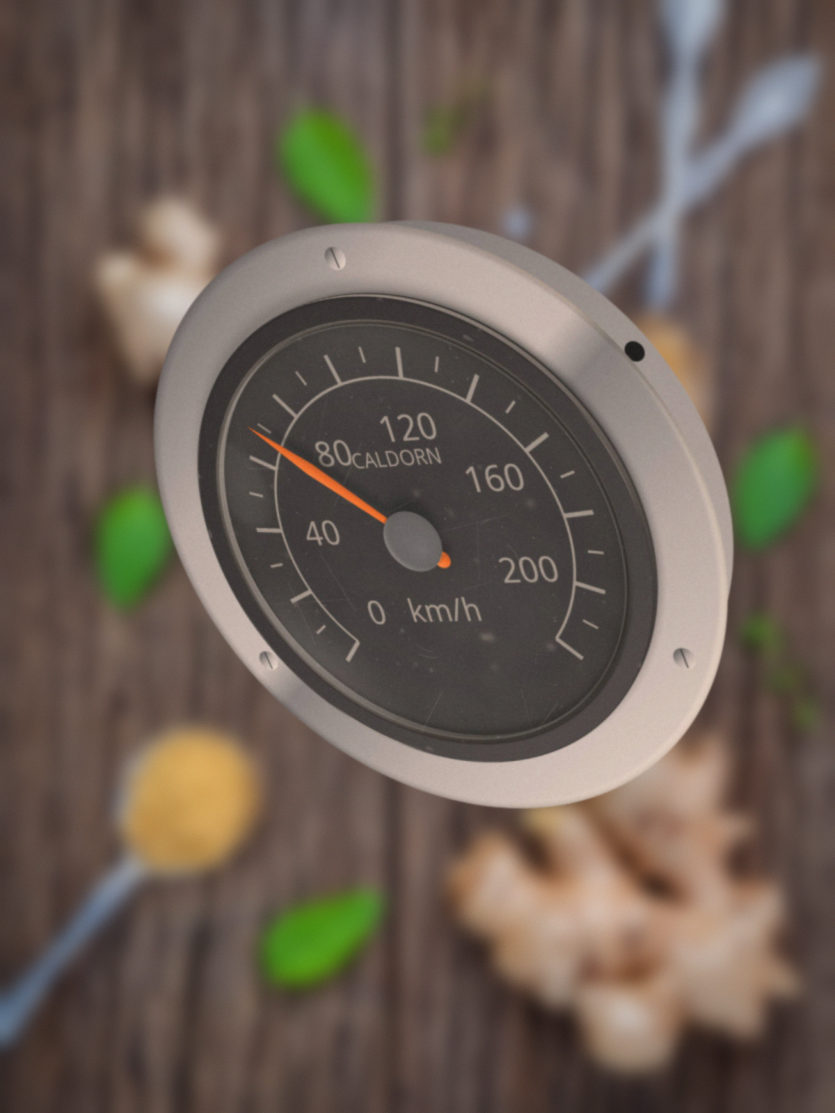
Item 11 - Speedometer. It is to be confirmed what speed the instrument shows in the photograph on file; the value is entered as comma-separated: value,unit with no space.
70,km/h
